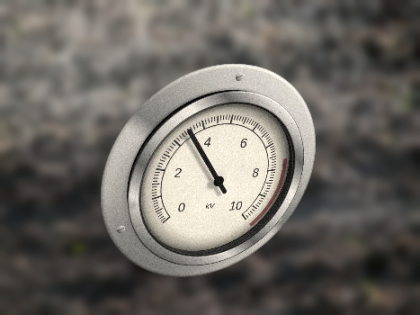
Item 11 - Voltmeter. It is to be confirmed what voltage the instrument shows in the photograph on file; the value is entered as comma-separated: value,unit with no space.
3.5,kV
